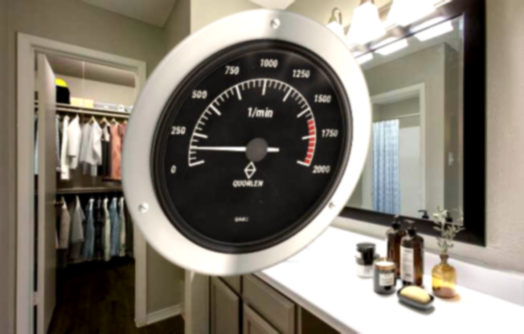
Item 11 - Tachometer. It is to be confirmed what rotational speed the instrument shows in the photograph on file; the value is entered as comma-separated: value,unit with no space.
150,rpm
